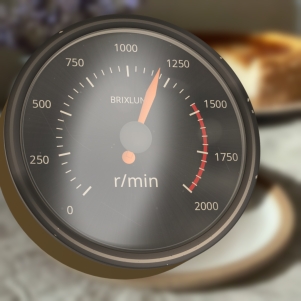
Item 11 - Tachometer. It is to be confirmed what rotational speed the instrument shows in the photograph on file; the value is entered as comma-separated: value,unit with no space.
1175,rpm
